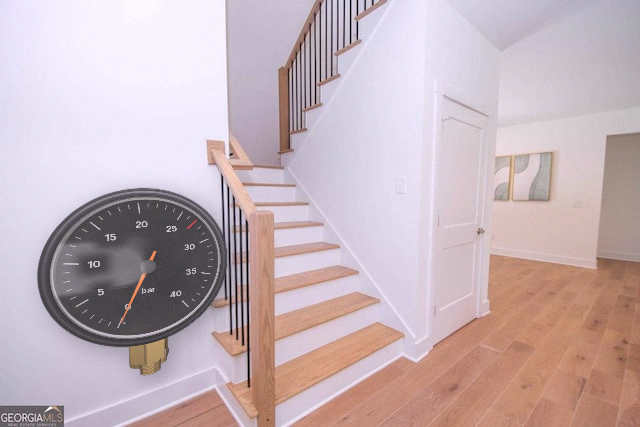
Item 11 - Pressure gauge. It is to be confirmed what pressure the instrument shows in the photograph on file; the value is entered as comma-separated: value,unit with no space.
0,bar
